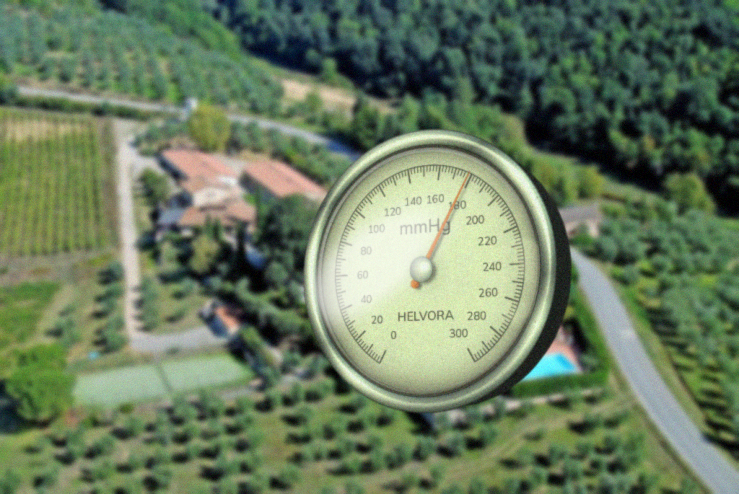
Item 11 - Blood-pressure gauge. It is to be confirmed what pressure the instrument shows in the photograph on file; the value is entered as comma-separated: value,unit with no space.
180,mmHg
